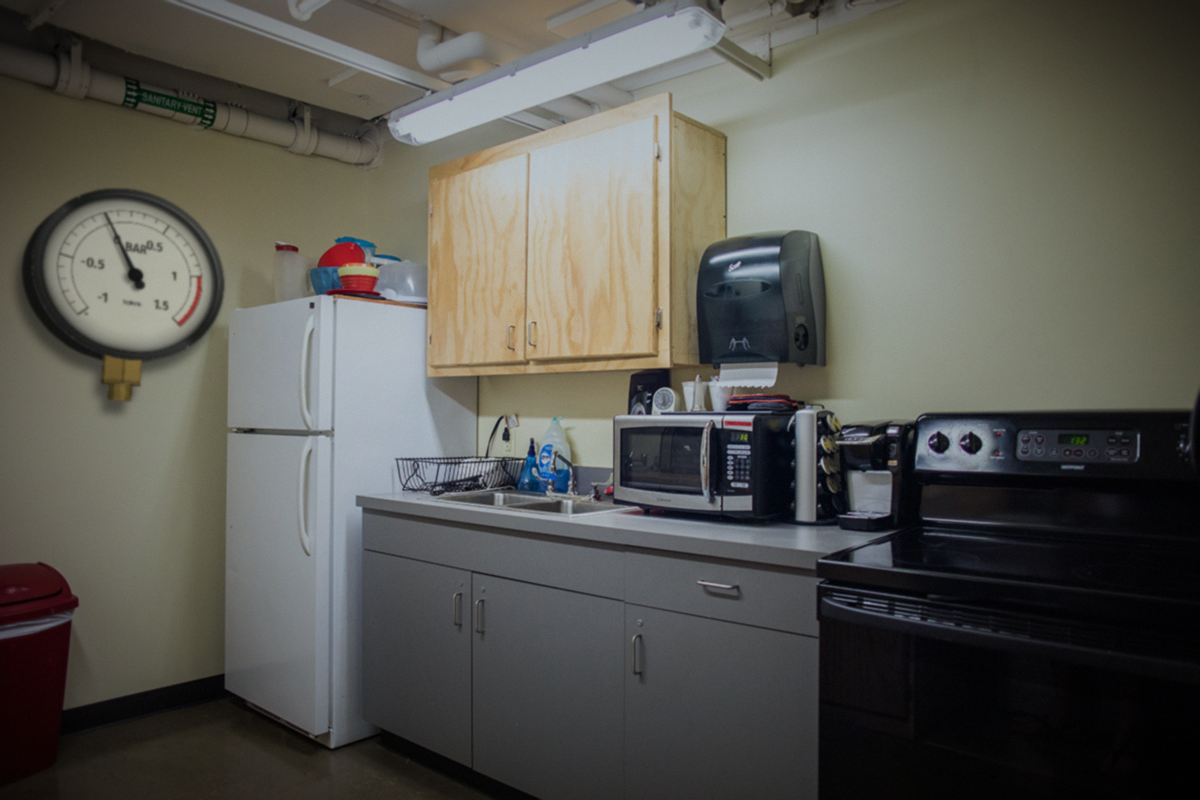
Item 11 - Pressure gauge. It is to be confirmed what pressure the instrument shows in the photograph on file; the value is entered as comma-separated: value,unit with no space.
0,bar
